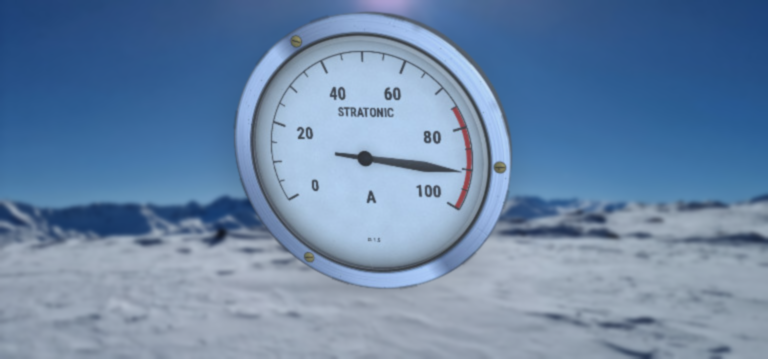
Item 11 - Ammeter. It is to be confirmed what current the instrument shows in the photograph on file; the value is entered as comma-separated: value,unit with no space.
90,A
